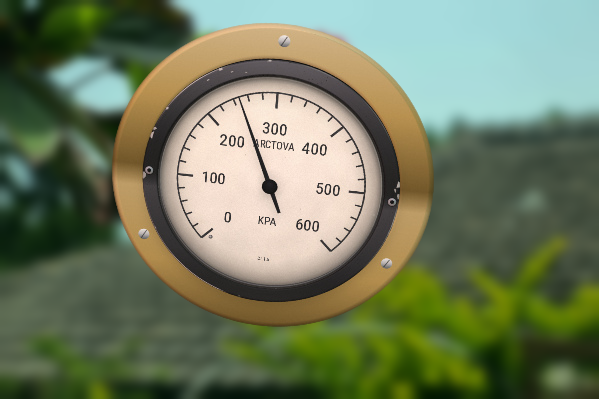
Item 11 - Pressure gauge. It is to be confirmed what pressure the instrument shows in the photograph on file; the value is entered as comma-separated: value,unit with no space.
250,kPa
